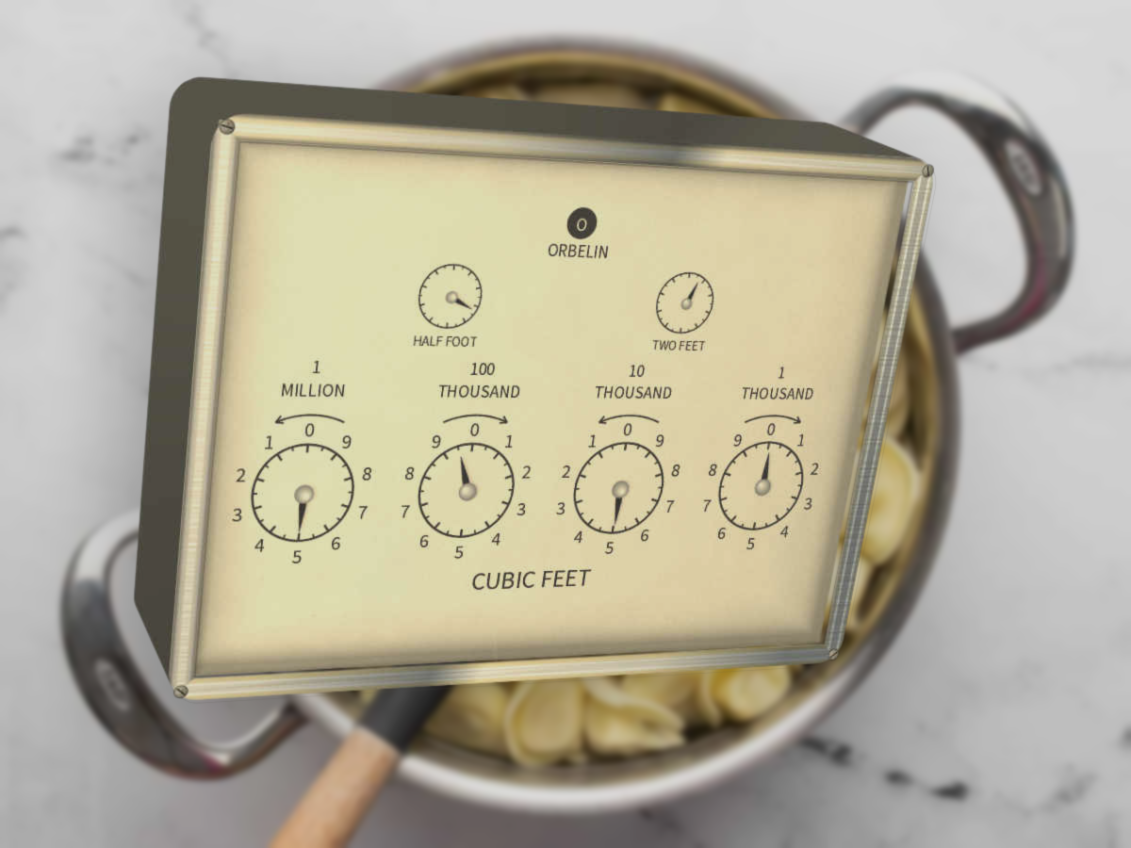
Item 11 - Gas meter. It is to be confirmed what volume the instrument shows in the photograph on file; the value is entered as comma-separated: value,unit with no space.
495000,ft³
